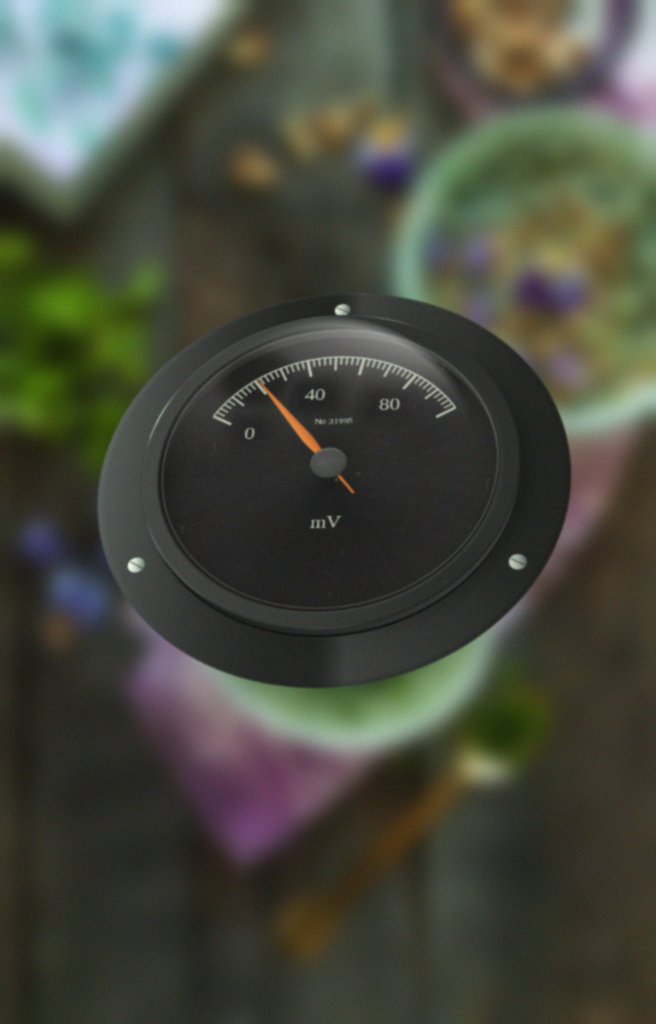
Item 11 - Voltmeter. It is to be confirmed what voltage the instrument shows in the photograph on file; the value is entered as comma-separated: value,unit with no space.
20,mV
